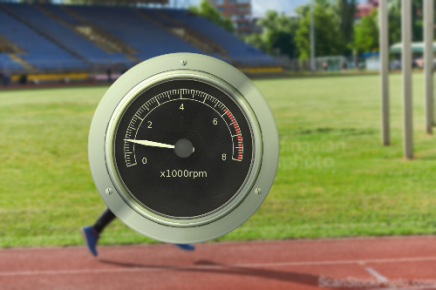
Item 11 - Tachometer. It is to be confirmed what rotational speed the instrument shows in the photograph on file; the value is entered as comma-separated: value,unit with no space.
1000,rpm
